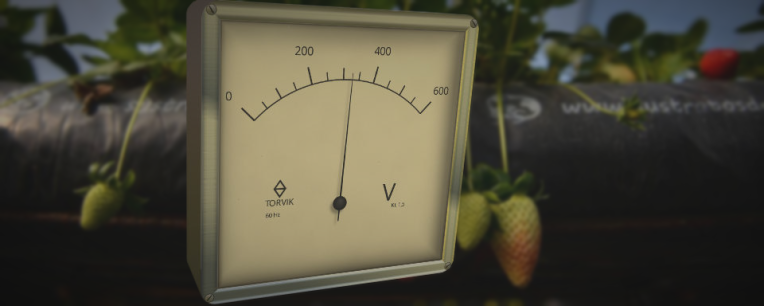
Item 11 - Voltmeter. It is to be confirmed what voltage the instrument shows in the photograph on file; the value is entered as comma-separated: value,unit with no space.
325,V
